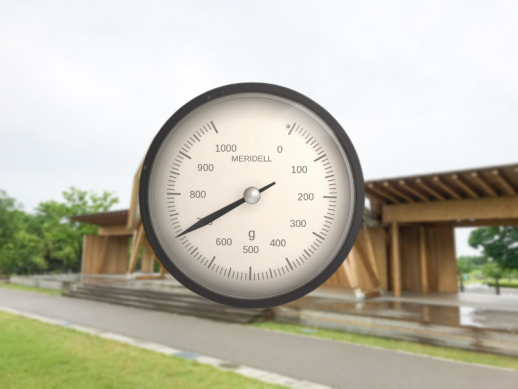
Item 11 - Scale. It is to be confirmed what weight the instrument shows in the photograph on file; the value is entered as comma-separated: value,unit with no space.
700,g
